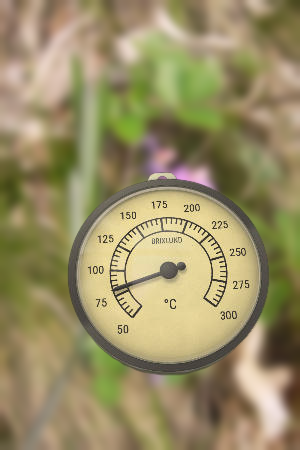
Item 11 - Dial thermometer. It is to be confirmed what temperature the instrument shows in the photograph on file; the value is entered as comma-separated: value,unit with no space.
80,°C
